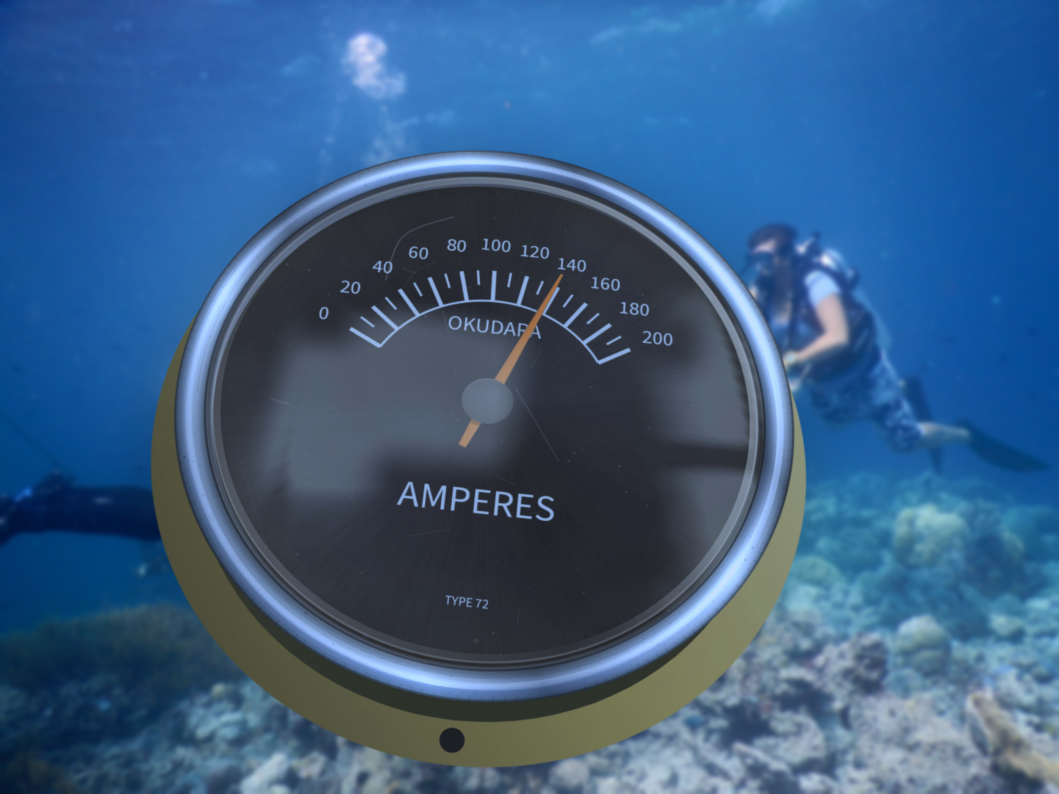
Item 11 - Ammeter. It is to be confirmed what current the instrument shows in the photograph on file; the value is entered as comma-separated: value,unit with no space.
140,A
